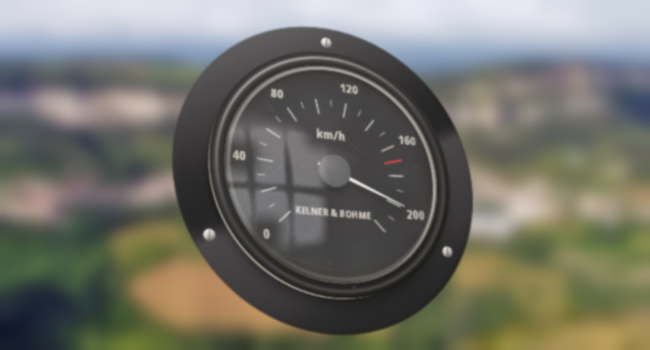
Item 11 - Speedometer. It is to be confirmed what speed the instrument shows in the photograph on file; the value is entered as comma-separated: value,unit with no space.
200,km/h
